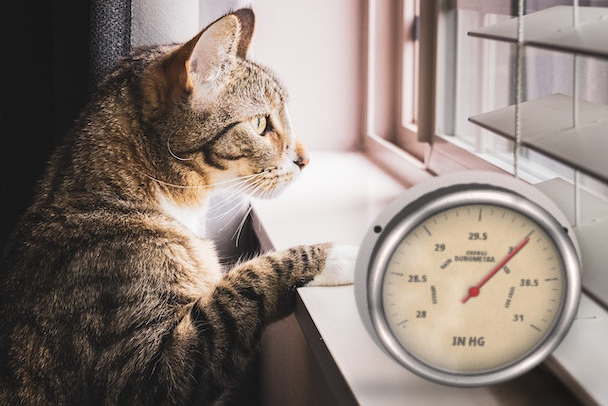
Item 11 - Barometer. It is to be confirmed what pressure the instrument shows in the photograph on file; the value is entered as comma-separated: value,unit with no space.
30,inHg
